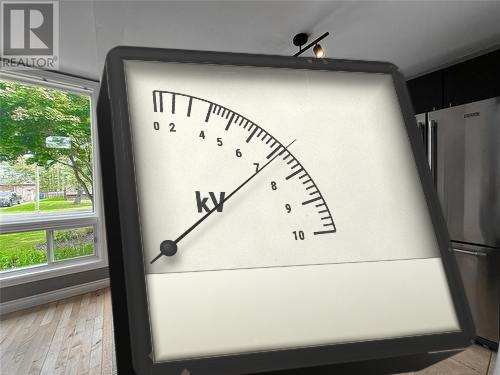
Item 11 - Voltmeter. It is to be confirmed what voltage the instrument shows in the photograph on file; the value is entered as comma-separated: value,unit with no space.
7.2,kV
